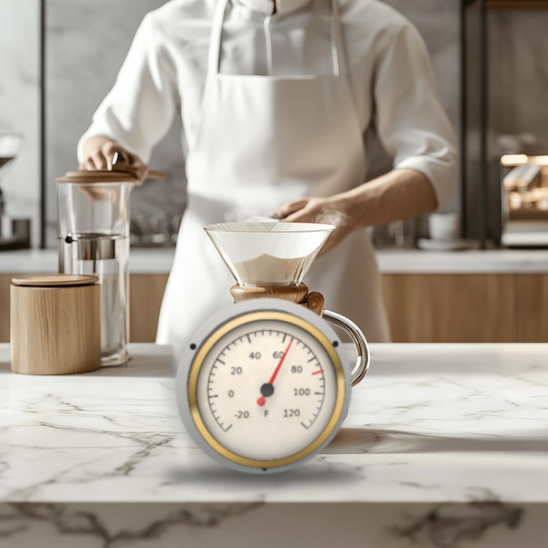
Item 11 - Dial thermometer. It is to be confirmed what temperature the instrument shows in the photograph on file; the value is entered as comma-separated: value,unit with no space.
64,°F
